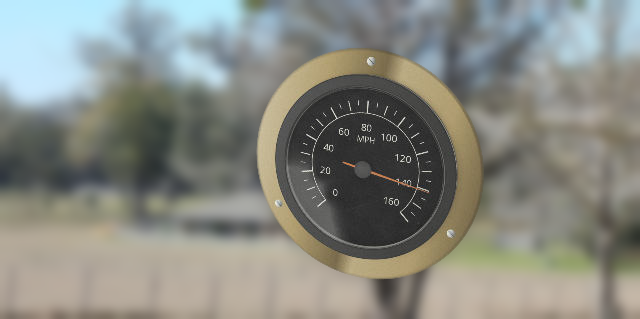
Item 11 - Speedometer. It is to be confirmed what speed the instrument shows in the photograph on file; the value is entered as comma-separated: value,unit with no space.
140,mph
